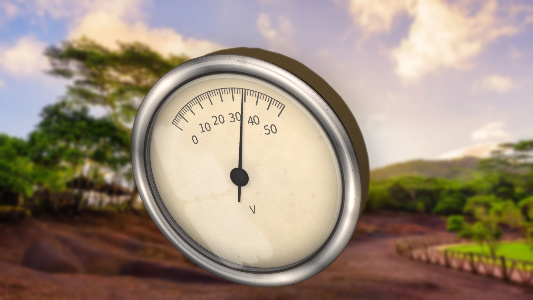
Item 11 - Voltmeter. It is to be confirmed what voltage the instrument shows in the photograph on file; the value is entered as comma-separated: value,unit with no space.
35,V
